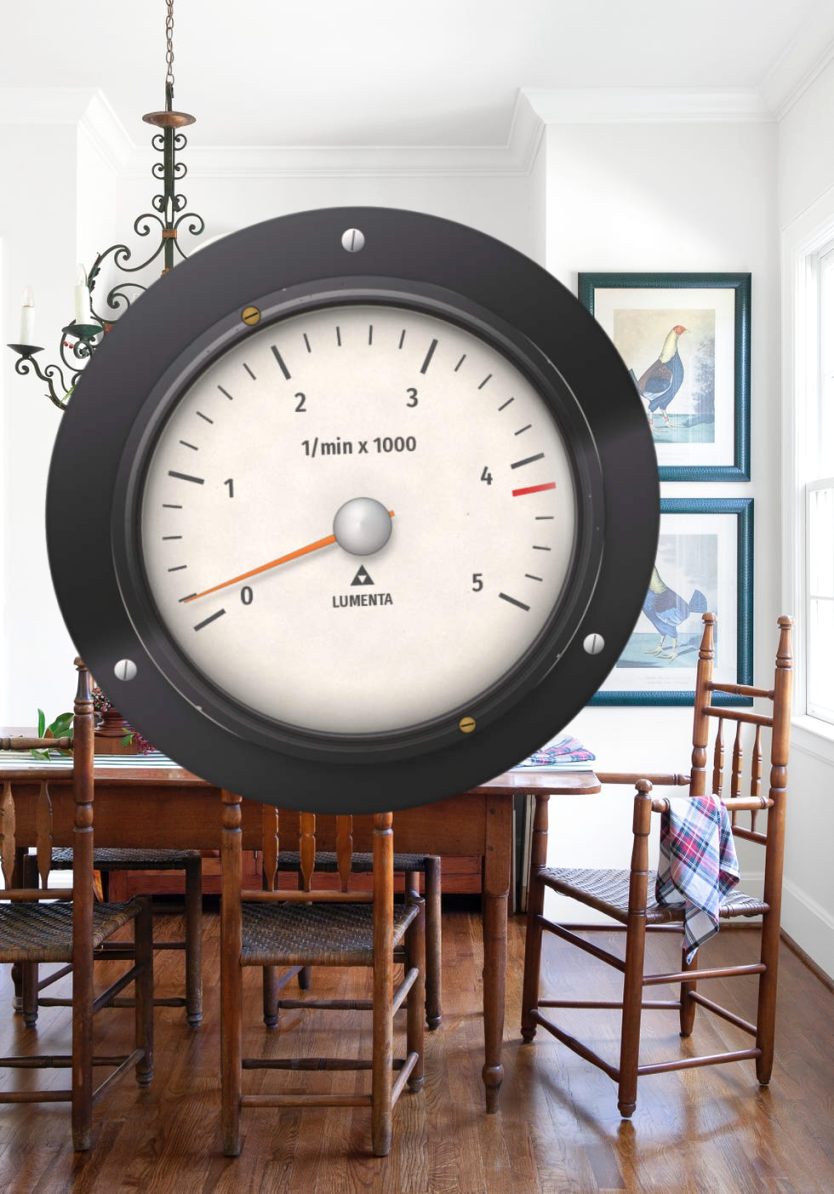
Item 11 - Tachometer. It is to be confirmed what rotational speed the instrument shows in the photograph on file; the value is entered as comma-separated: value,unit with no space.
200,rpm
